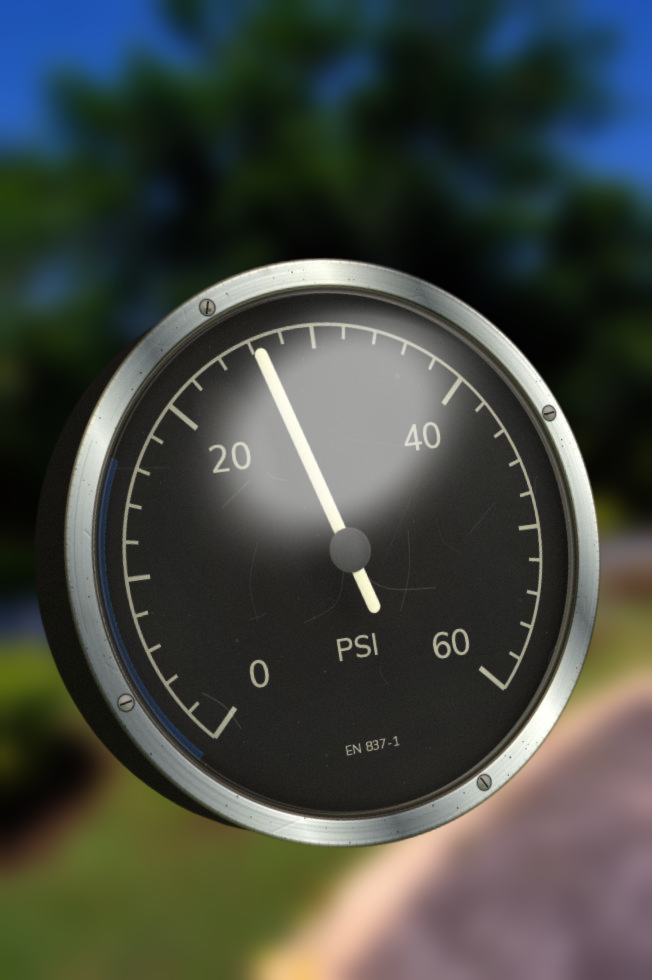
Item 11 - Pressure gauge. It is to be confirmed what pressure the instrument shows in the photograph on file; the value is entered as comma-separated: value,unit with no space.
26,psi
